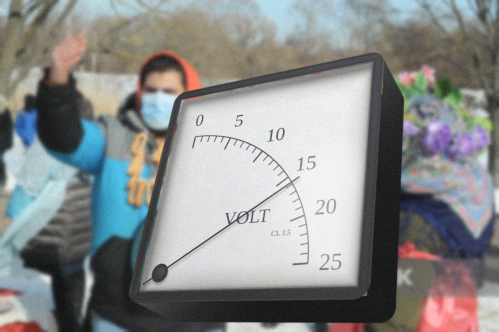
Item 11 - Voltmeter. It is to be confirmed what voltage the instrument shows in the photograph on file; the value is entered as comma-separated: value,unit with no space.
16,V
